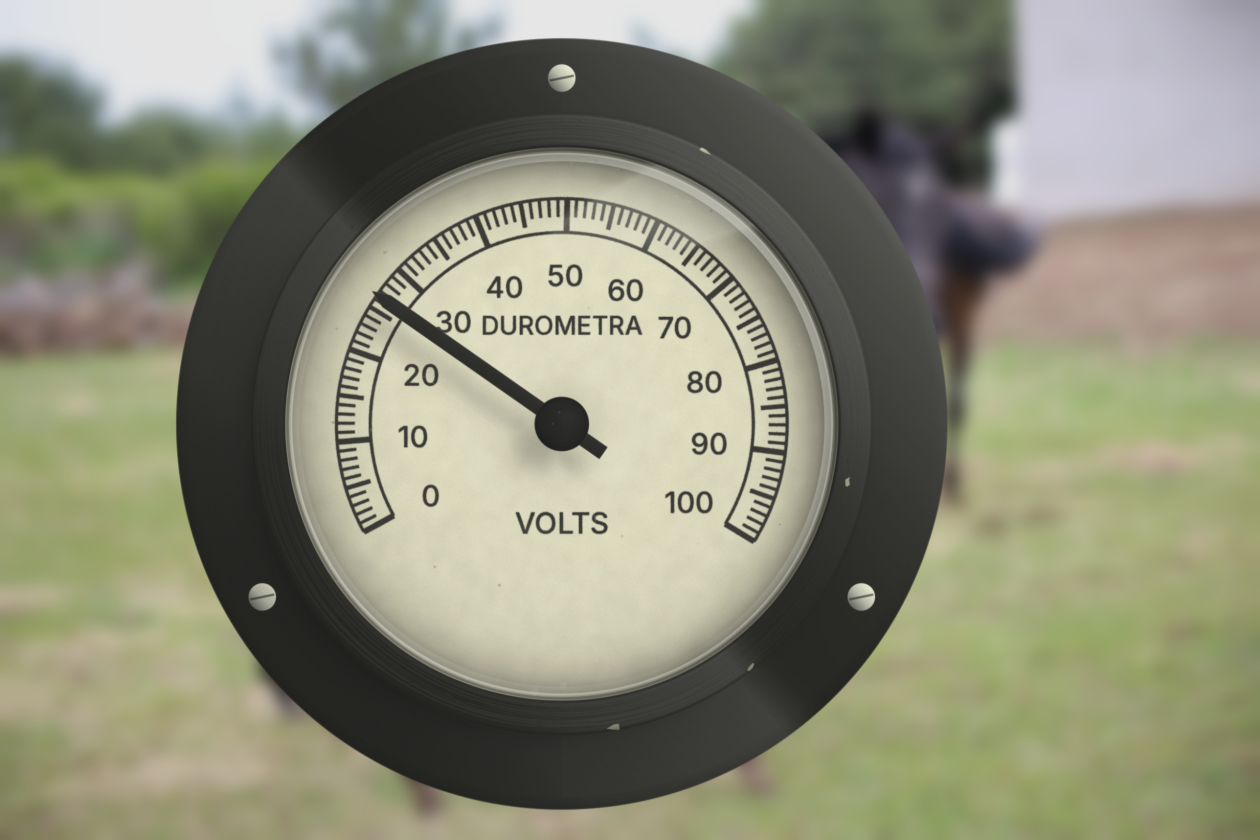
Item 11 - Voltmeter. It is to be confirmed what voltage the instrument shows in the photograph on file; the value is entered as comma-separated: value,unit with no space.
26.5,V
